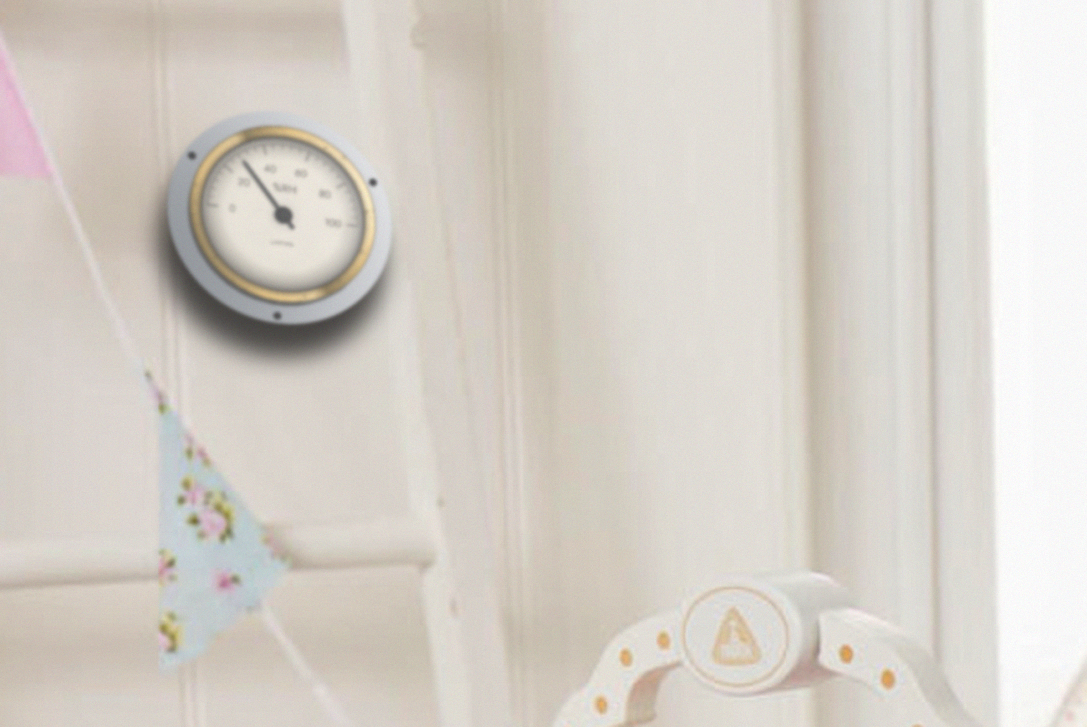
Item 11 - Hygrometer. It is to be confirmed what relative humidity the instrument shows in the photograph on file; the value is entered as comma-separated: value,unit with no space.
28,%
